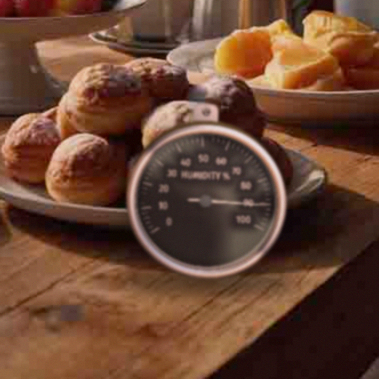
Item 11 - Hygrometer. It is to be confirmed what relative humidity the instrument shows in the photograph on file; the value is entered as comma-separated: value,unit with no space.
90,%
